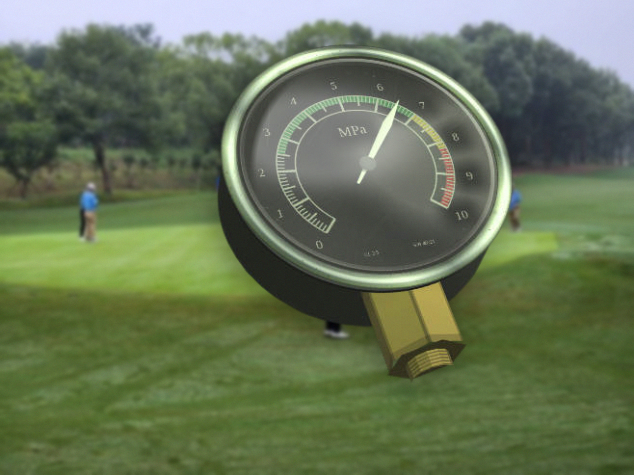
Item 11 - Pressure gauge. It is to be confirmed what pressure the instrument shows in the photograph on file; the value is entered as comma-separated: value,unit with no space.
6.5,MPa
